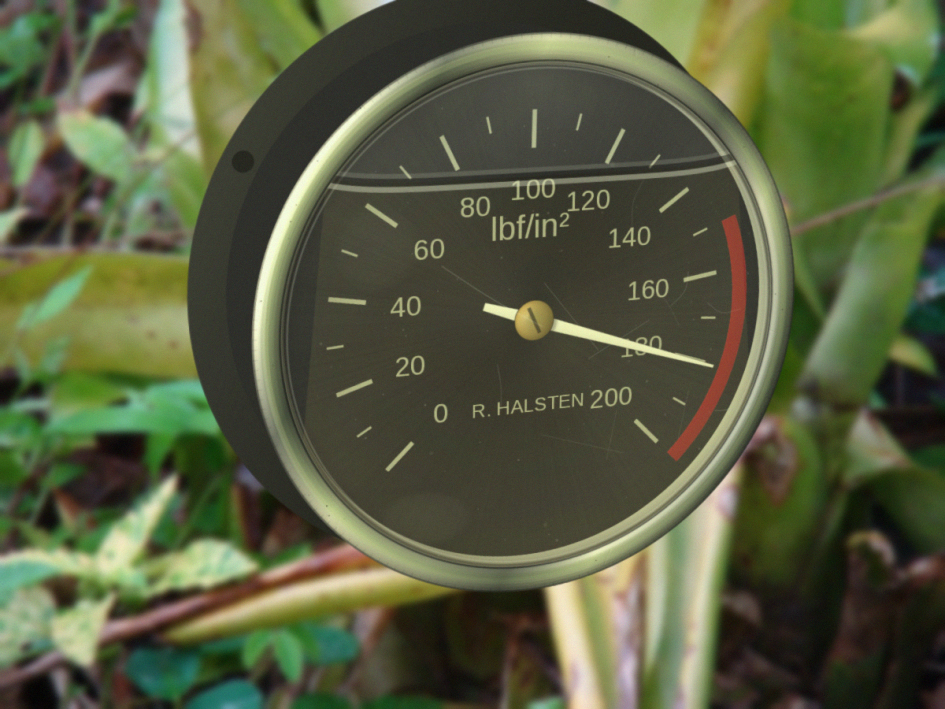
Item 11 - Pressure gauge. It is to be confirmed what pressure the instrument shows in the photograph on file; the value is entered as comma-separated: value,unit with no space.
180,psi
